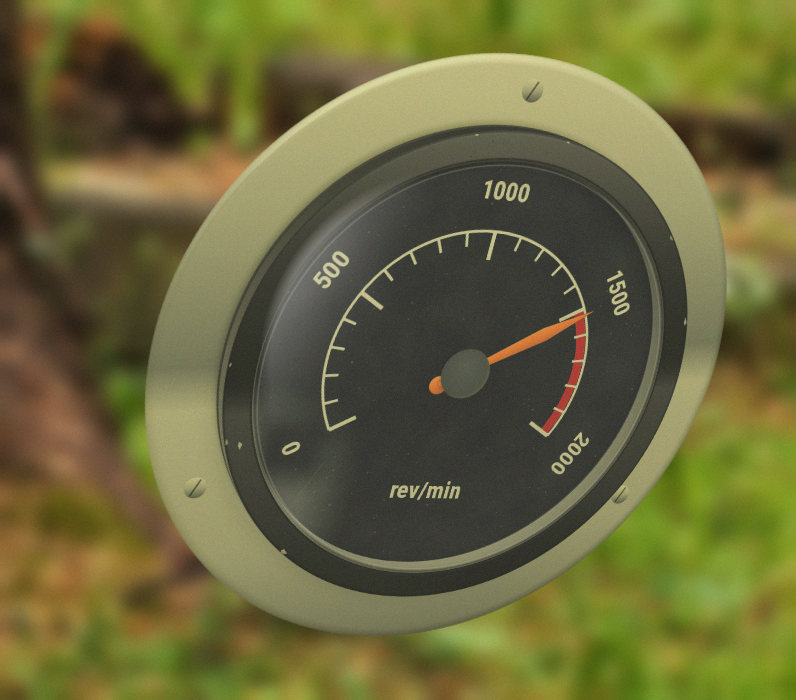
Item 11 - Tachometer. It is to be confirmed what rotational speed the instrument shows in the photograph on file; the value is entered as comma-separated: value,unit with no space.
1500,rpm
